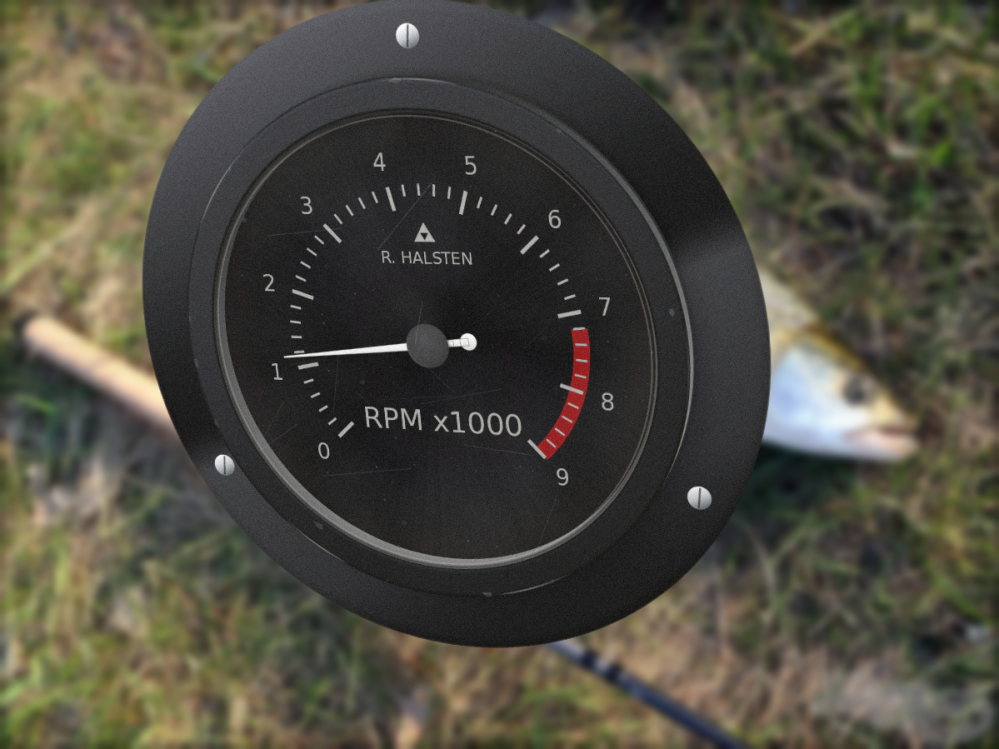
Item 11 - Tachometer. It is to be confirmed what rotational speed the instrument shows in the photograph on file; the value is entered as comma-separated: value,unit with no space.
1200,rpm
